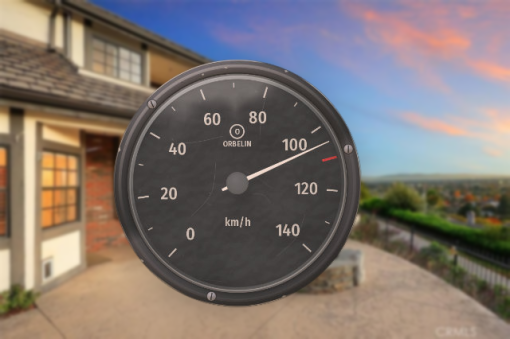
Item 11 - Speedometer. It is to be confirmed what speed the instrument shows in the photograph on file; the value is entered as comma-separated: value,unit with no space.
105,km/h
